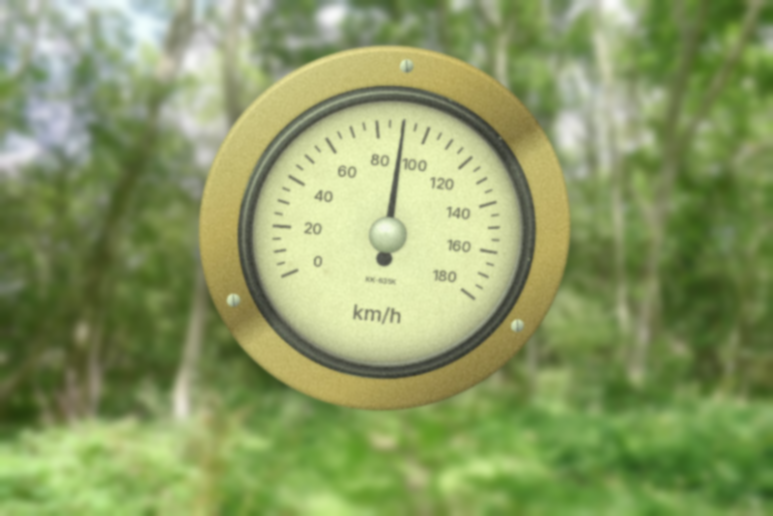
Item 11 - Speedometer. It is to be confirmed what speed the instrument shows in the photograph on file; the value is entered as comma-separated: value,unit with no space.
90,km/h
